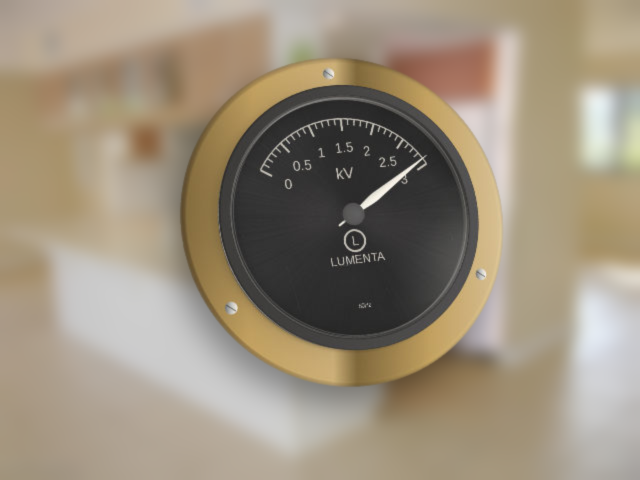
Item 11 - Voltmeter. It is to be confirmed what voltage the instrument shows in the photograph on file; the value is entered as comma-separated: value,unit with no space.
2.9,kV
